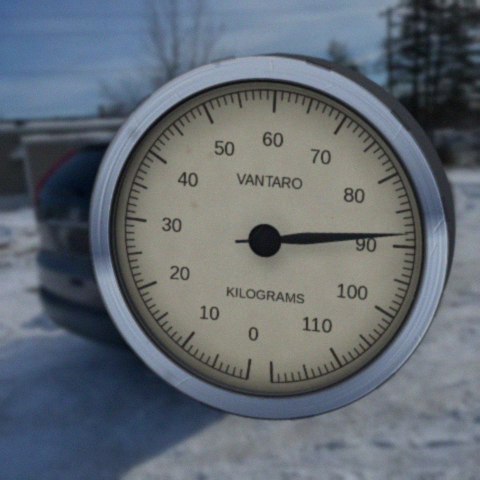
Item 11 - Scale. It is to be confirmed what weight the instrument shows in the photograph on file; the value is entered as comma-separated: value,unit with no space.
88,kg
